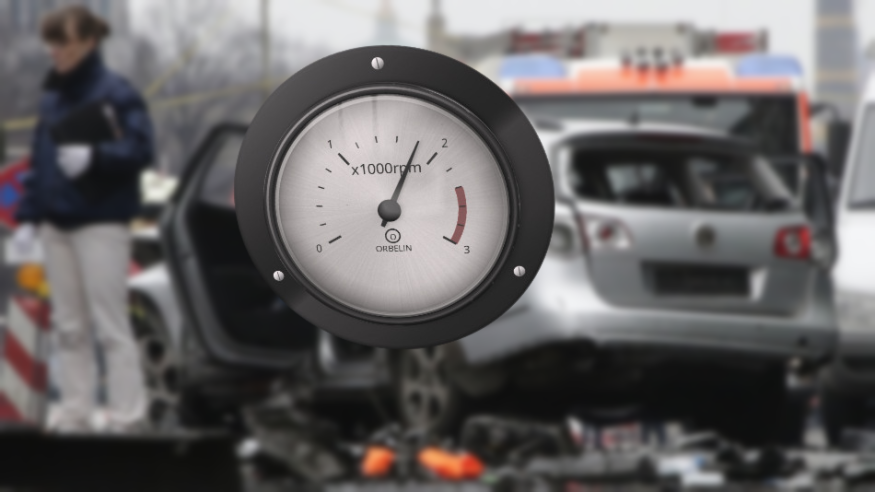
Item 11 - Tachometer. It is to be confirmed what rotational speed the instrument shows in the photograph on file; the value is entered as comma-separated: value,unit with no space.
1800,rpm
